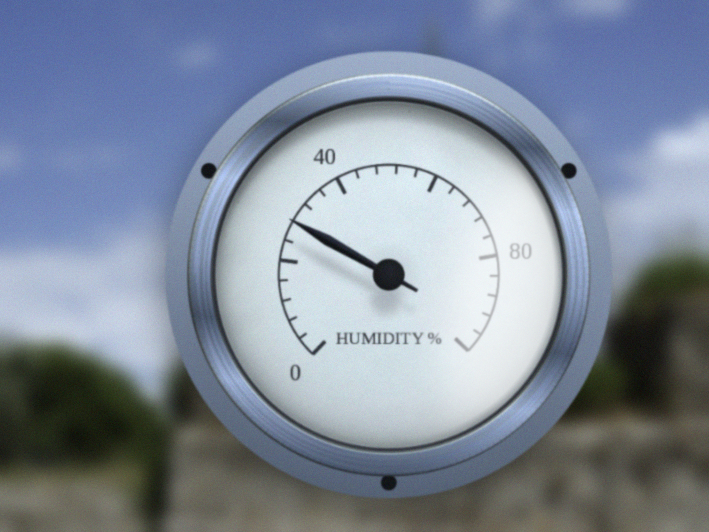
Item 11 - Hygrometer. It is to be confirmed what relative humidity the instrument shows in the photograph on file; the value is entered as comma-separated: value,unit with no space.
28,%
